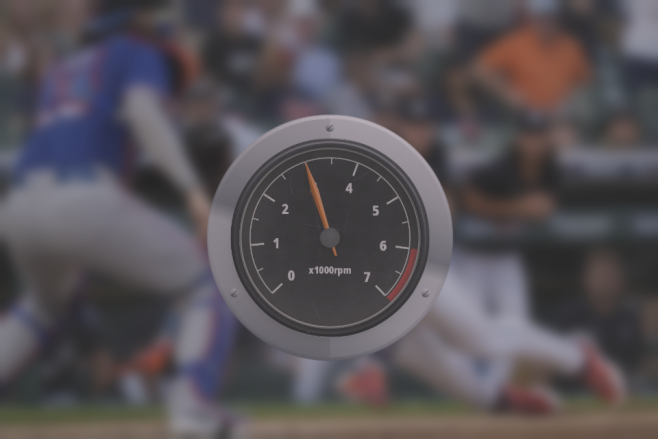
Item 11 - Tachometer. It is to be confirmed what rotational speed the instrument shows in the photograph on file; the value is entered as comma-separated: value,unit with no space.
3000,rpm
